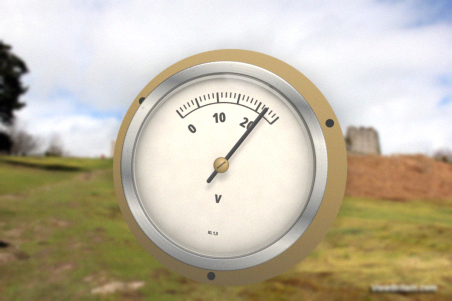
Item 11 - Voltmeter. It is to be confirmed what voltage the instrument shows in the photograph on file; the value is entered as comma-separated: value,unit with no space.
22,V
